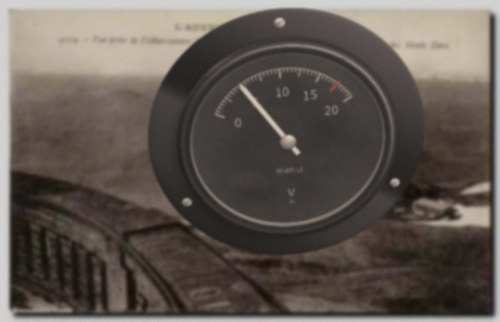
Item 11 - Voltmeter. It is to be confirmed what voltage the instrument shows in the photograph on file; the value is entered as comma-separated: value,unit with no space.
5,V
